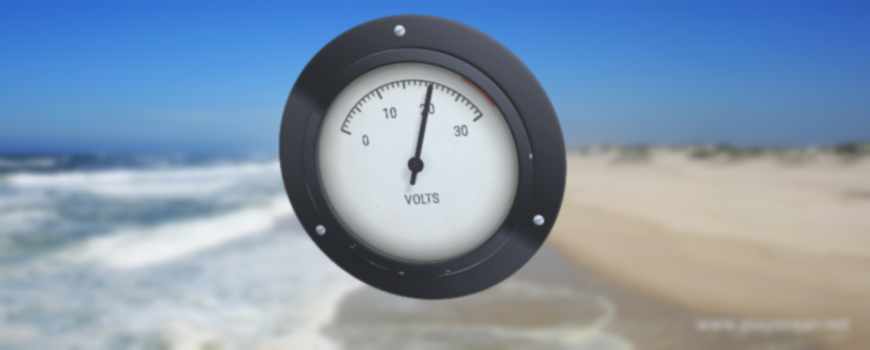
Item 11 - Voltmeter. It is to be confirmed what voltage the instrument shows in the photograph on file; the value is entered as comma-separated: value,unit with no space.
20,V
